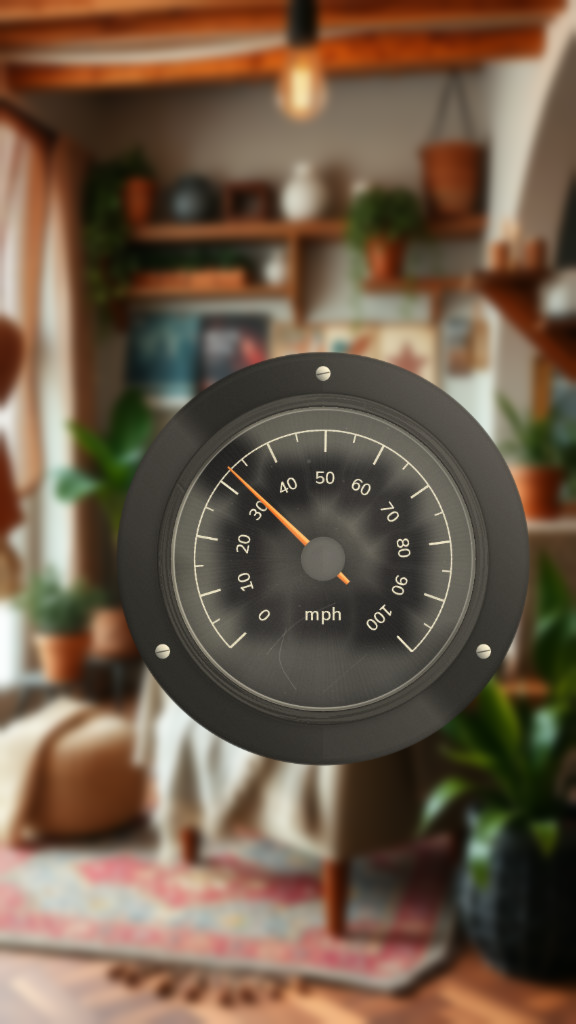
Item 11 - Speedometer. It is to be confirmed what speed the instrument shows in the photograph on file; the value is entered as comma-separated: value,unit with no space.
32.5,mph
